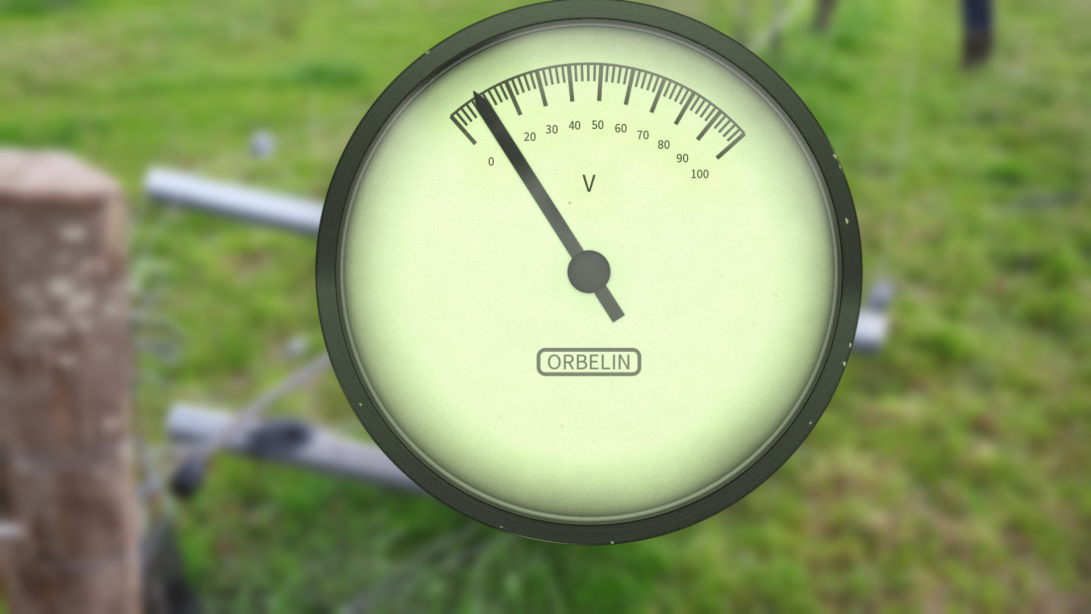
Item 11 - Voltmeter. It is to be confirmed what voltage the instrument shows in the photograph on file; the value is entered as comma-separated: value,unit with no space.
10,V
